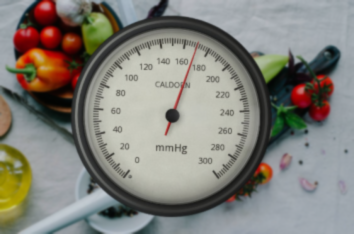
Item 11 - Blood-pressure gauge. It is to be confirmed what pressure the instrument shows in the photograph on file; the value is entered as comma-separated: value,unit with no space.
170,mmHg
